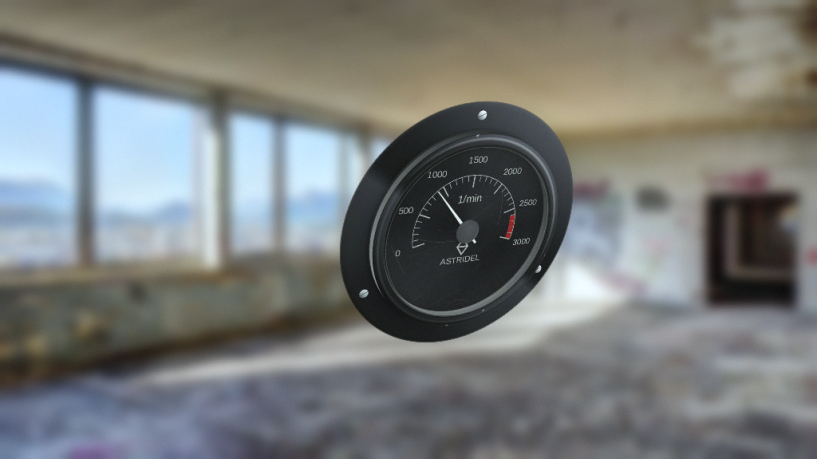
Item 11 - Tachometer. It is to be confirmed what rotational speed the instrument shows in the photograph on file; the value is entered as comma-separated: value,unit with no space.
900,rpm
